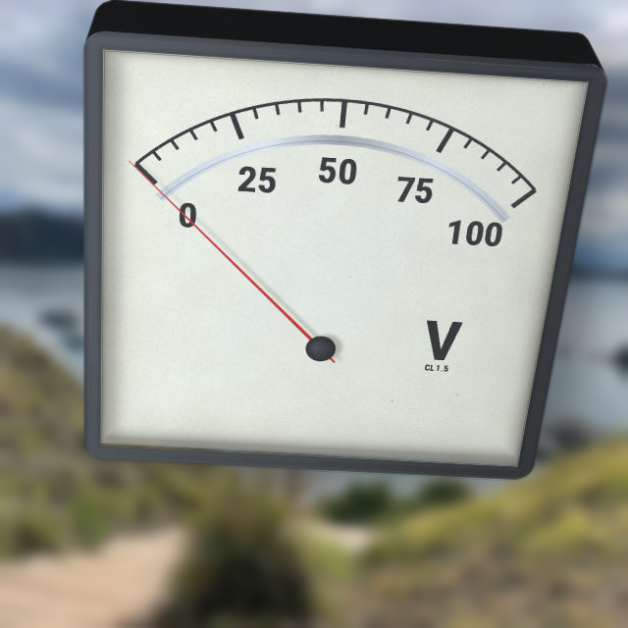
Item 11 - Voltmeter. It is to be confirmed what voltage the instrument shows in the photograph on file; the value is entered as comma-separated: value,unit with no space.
0,V
